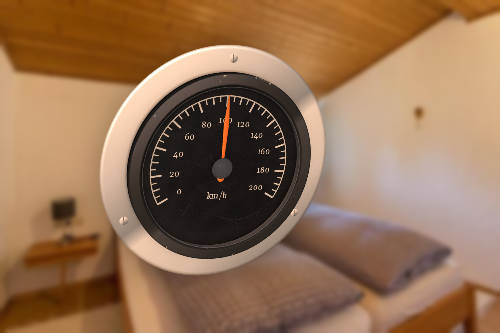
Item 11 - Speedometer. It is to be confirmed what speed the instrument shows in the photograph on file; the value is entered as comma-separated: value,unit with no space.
100,km/h
